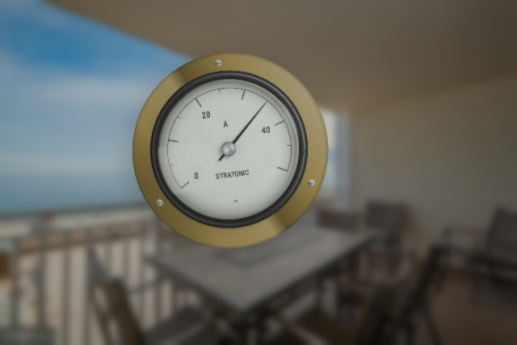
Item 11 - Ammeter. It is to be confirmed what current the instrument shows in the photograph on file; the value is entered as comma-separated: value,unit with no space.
35,A
